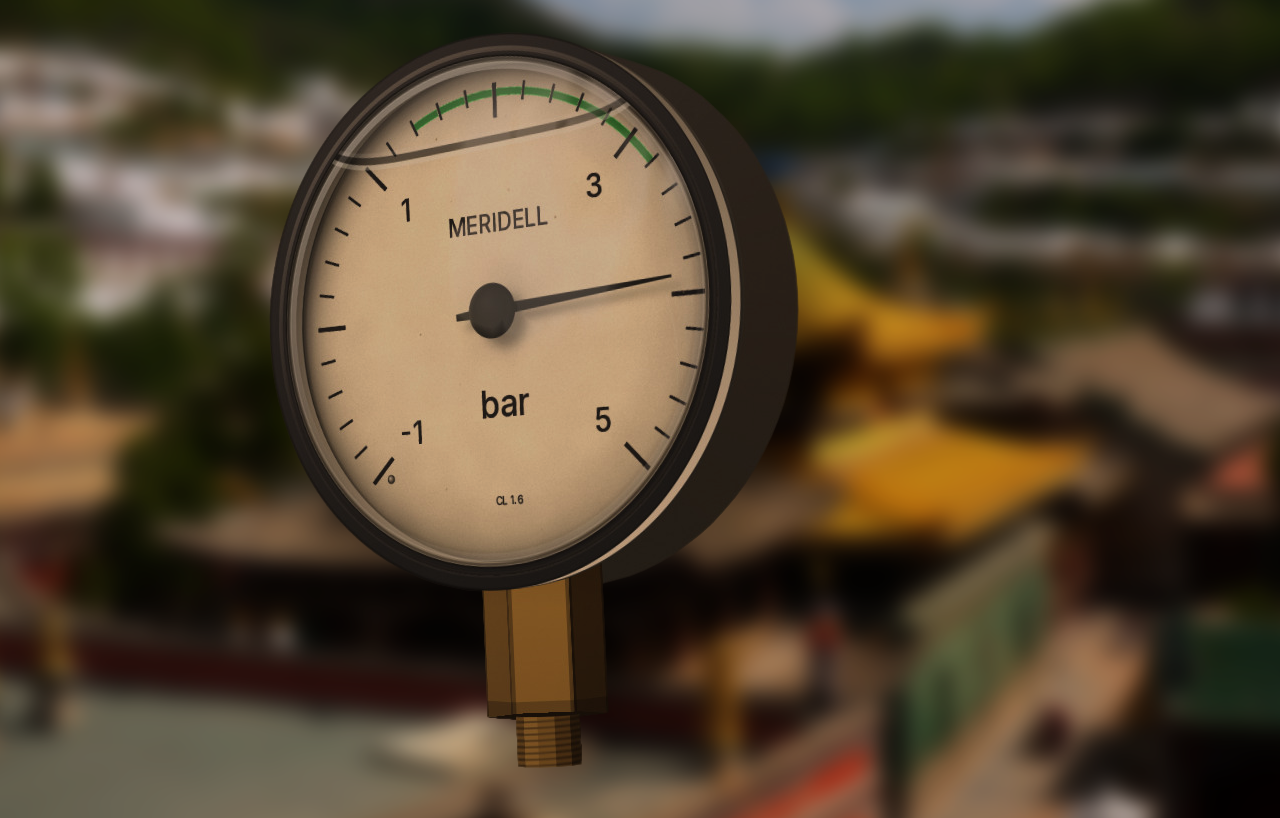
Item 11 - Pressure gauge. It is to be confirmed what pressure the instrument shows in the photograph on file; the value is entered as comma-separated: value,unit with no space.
3.9,bar
